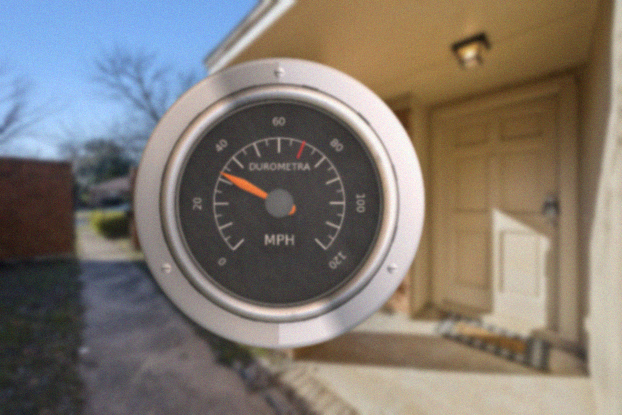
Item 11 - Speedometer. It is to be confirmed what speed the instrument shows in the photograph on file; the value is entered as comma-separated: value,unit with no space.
32.5,mph
